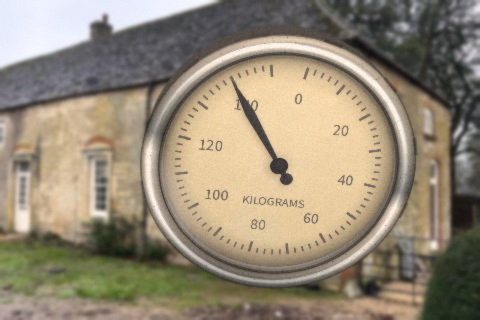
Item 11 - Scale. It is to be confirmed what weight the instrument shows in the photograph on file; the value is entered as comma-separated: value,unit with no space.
140,kg
